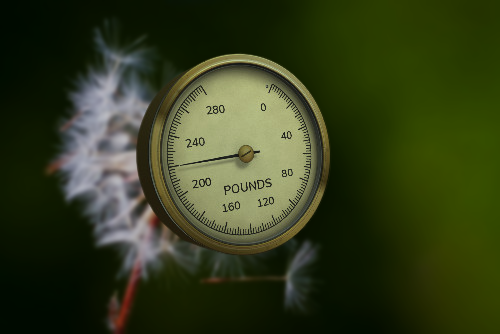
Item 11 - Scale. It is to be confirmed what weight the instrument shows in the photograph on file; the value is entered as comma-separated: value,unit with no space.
220,lb
